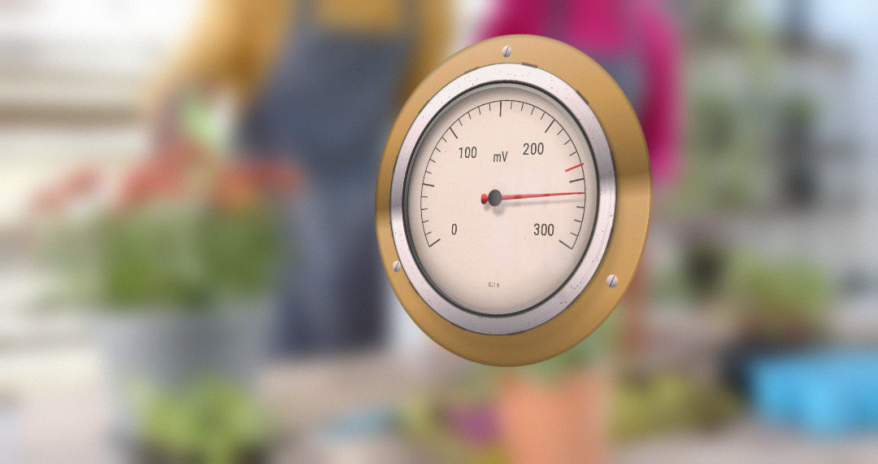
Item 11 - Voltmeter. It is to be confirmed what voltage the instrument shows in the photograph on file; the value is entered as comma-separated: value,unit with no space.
260,mV
